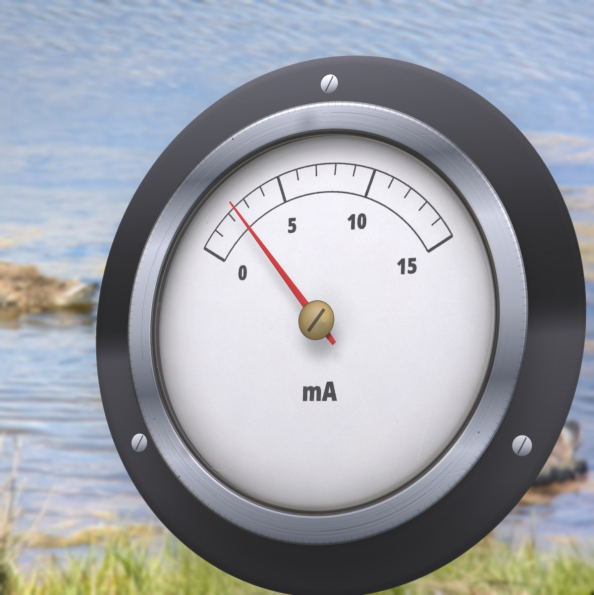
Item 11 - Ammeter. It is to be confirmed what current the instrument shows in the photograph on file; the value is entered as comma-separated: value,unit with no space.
2.5,mA
